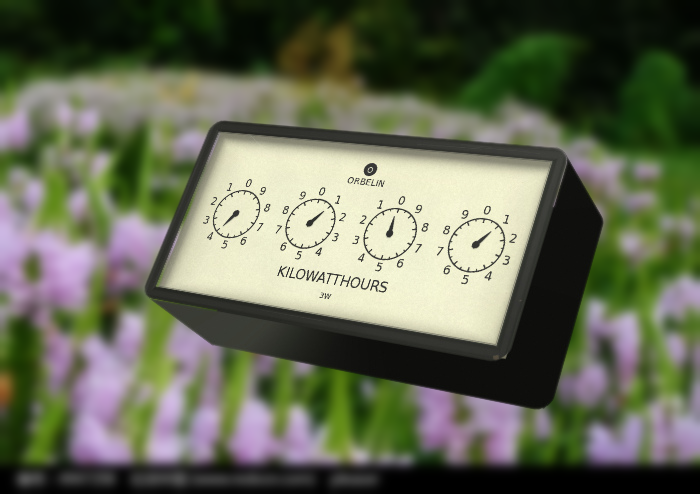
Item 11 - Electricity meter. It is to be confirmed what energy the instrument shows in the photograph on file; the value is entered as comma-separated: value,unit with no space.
4101,kWh
